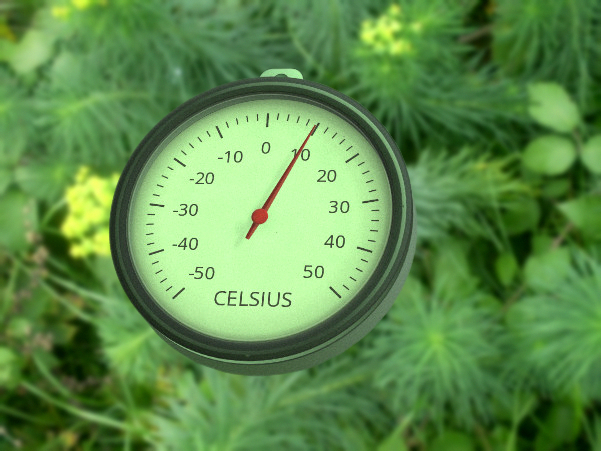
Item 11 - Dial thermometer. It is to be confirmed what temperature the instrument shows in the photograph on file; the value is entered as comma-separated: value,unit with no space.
10,°C
